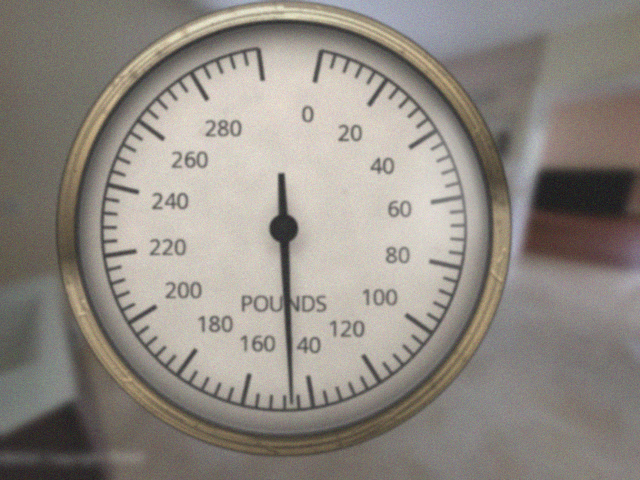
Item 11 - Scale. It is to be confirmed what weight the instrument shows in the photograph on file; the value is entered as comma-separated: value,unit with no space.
146,lb
